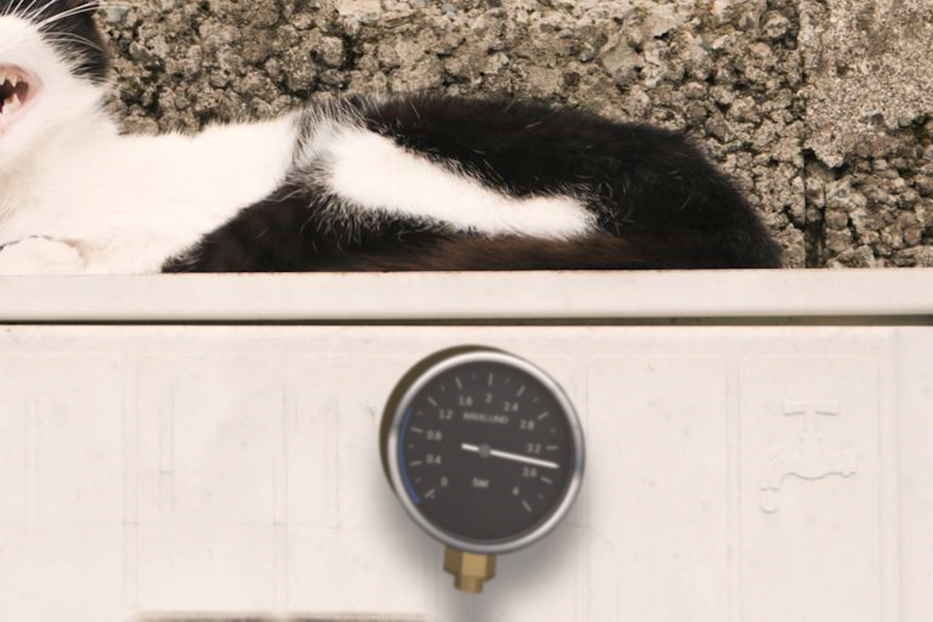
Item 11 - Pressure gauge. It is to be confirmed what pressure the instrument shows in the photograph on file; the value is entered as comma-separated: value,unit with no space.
3.4,bar
